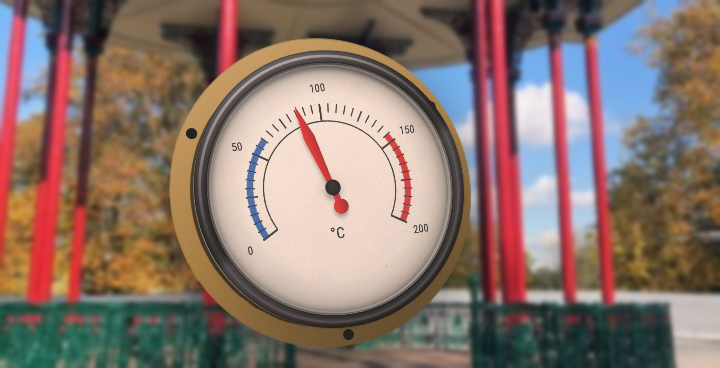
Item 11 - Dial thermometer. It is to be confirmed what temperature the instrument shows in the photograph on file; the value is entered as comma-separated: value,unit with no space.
85,°C
